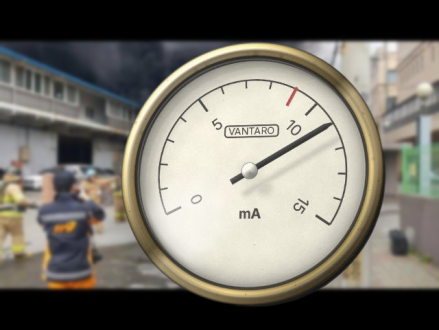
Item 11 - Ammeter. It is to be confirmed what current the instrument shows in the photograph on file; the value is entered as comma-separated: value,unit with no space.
11,mA
